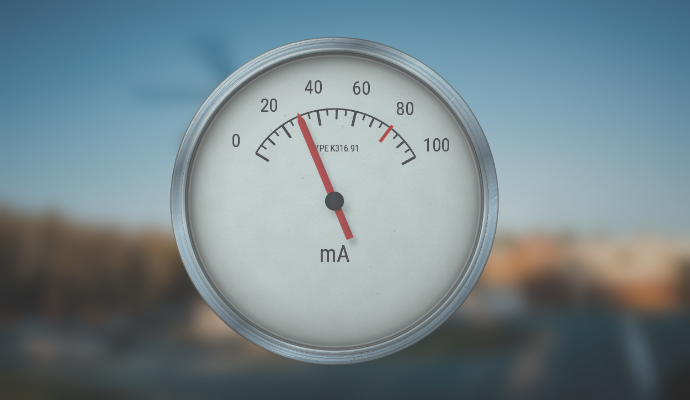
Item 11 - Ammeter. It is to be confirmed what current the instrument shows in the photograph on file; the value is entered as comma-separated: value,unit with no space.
30,mA
